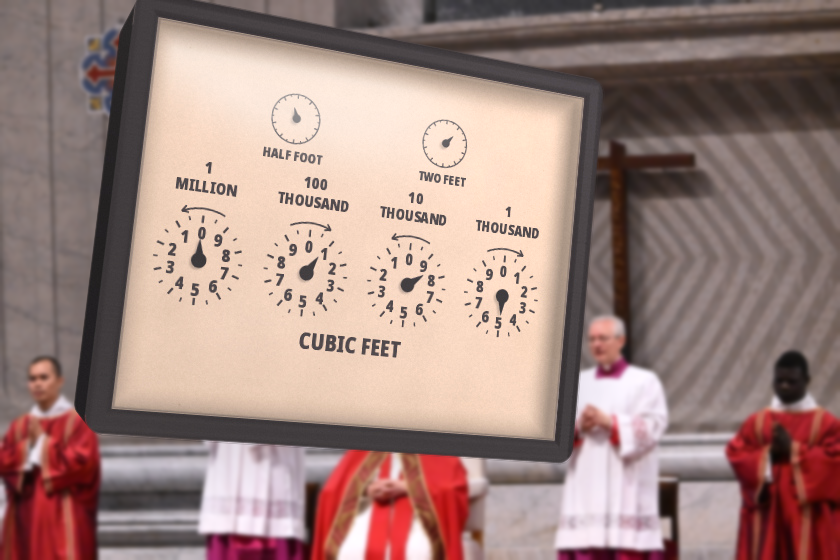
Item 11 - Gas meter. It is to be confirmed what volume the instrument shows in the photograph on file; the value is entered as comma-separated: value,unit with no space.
8500,ft³
